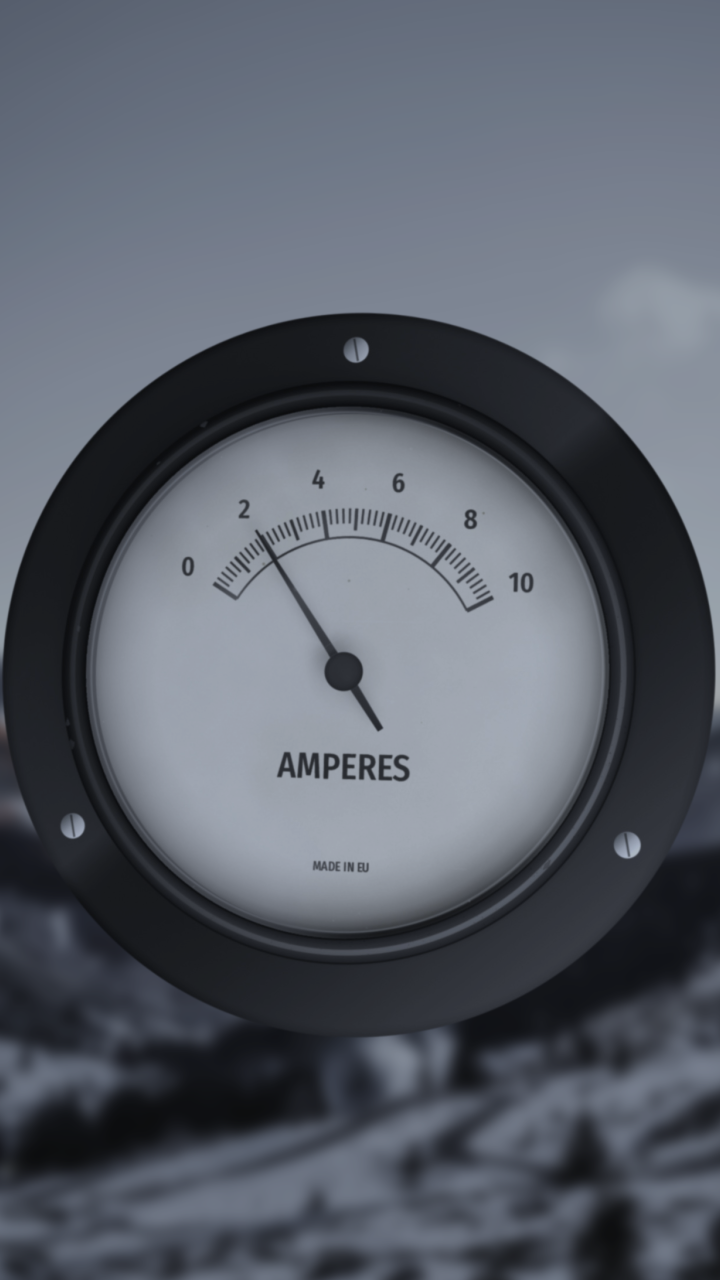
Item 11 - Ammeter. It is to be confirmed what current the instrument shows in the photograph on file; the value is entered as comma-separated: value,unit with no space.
2,A
